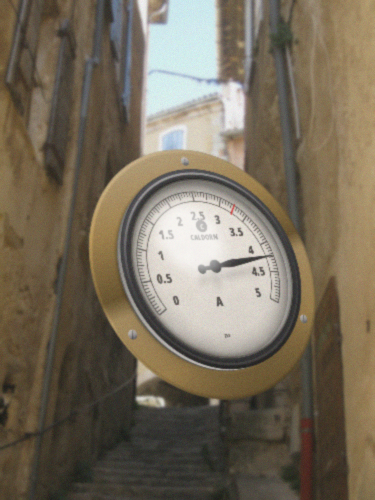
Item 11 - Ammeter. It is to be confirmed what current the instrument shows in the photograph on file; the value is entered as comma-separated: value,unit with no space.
4.25,A
